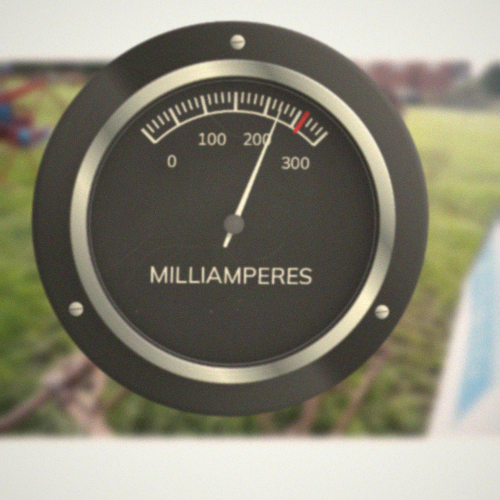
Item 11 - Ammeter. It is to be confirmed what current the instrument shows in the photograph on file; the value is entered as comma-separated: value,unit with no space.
220,mA
